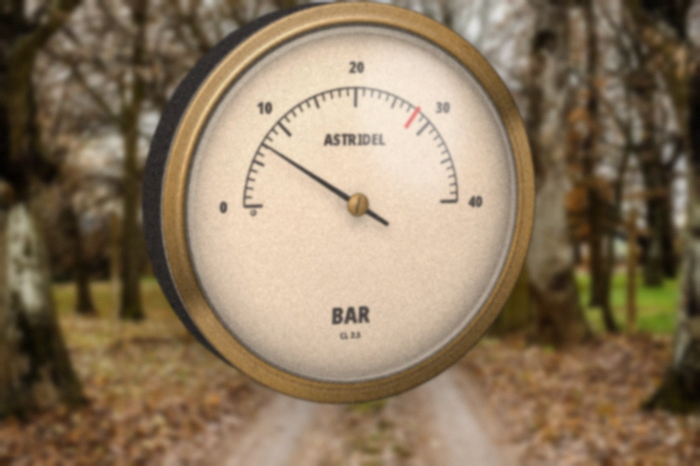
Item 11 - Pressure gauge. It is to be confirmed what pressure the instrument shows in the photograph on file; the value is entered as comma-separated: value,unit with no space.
7,bar
